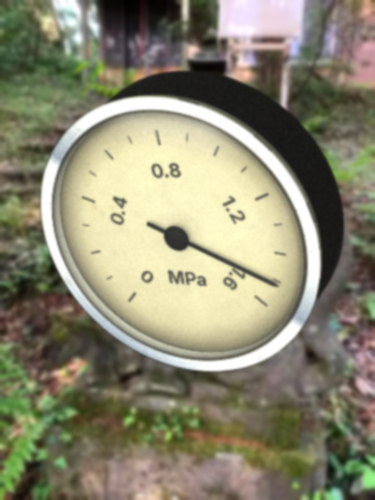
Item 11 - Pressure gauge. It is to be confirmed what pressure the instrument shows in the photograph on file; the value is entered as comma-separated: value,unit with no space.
1.5,MPa
